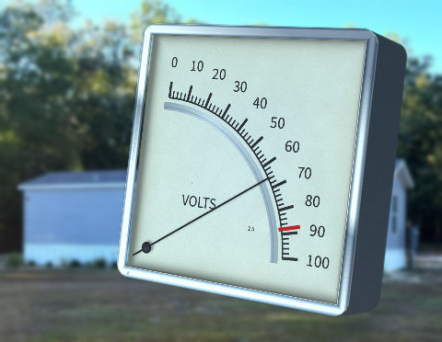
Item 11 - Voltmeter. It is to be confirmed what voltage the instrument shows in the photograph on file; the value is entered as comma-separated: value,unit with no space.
66,V
